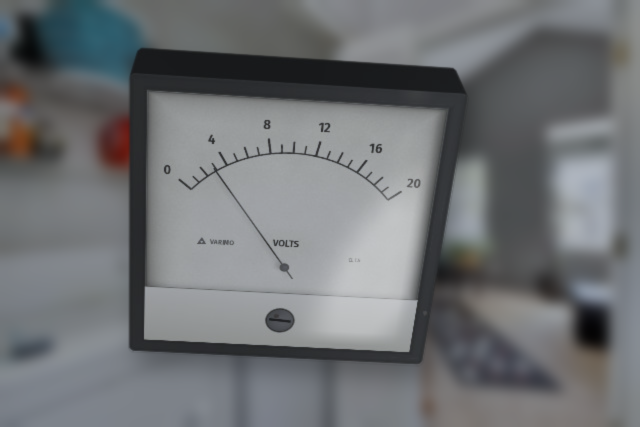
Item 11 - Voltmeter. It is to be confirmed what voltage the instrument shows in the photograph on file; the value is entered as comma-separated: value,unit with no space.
3,V
